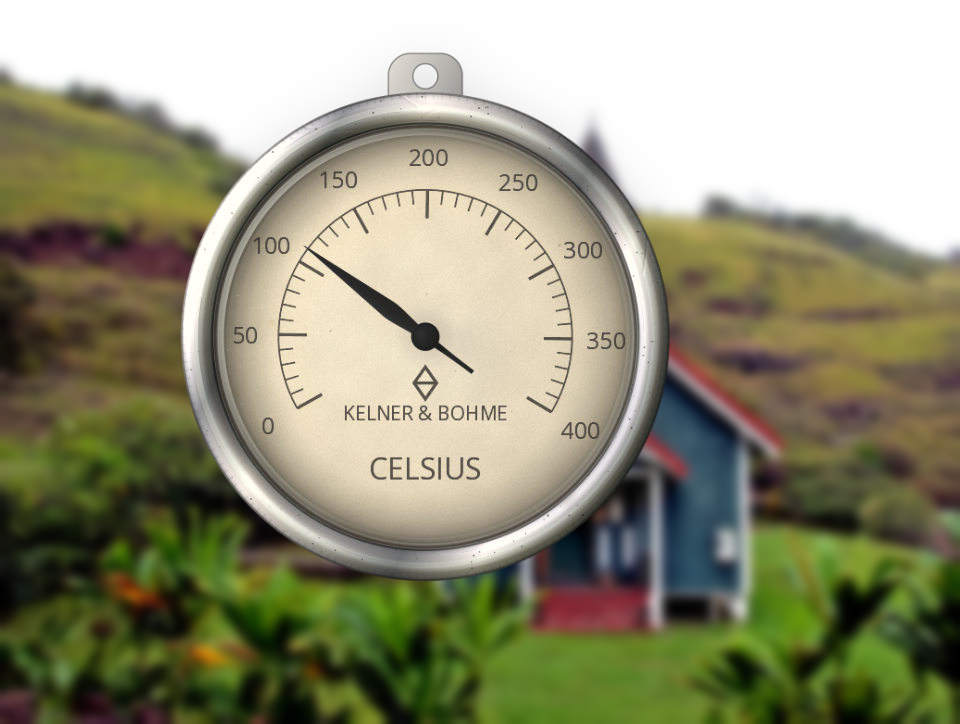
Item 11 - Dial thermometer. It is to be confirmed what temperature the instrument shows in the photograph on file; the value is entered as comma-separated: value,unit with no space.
110,°C
